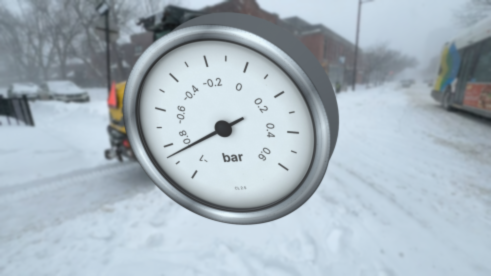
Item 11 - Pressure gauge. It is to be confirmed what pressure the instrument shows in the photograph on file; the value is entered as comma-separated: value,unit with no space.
-0.85,bar
